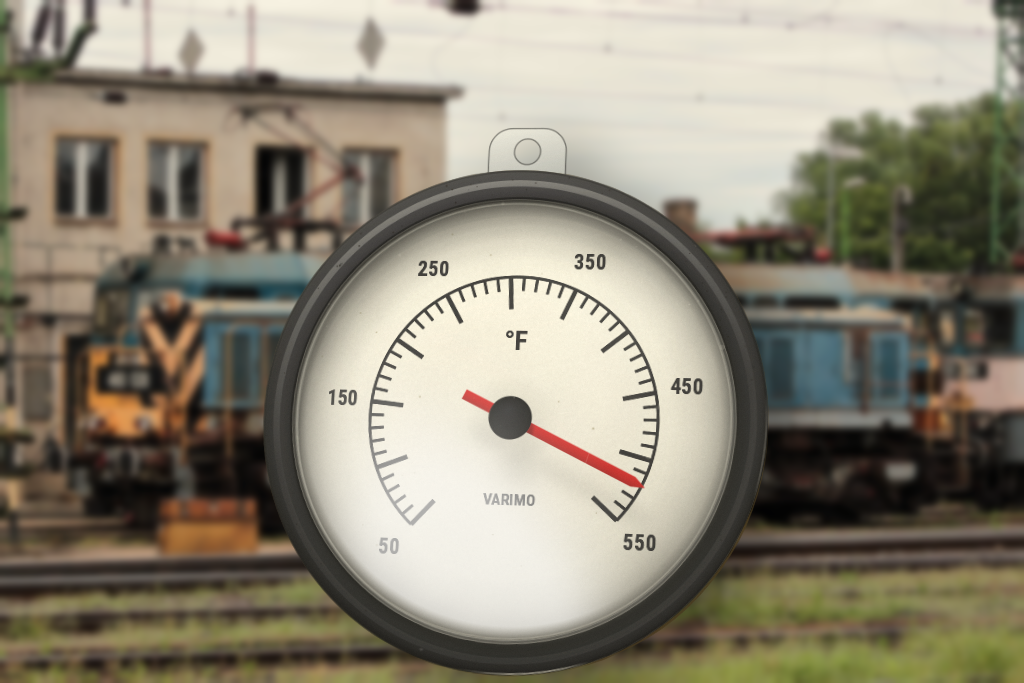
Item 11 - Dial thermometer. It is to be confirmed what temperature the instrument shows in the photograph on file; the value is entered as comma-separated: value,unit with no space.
520,°F
